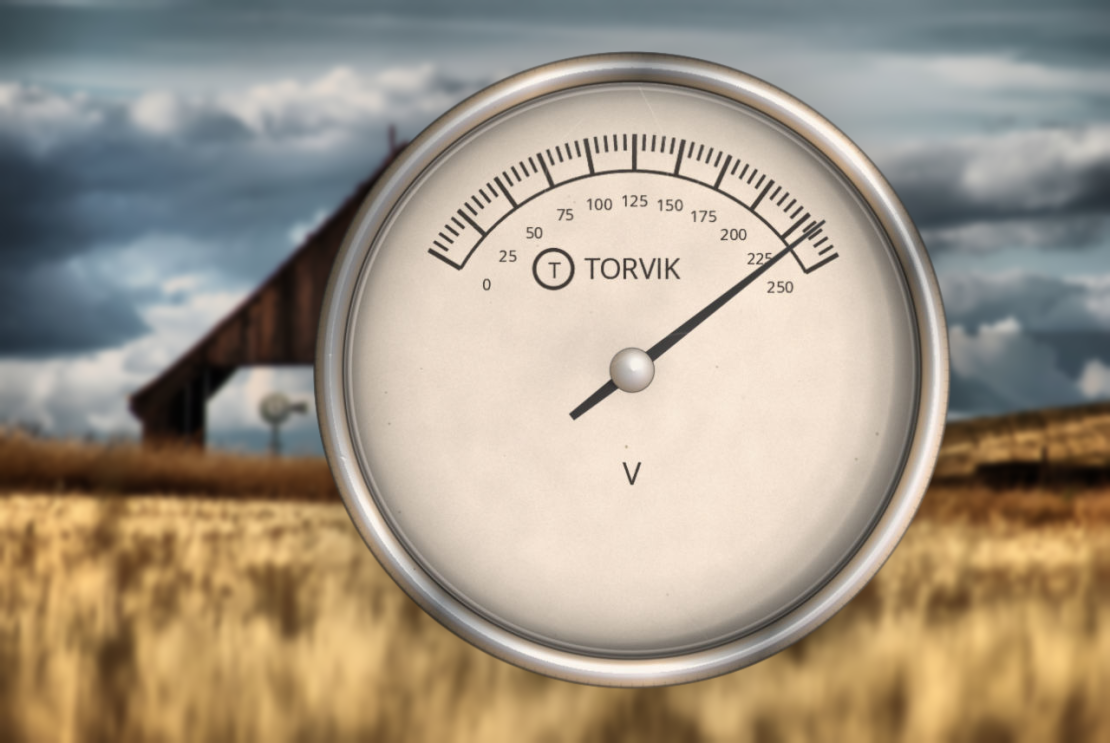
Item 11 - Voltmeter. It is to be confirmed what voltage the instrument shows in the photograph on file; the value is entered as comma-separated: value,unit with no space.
232.5,V
